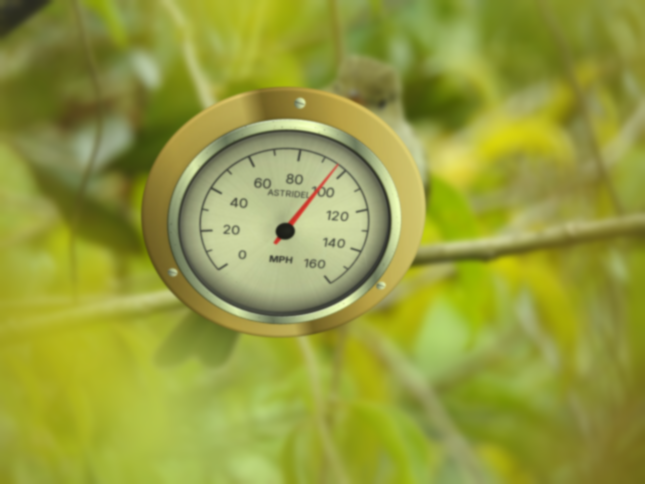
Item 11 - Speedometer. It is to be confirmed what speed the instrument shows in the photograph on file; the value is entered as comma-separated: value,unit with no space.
95,mph
